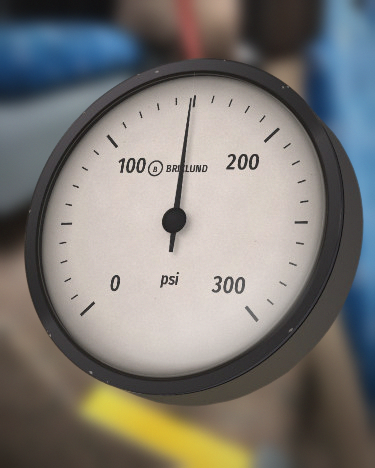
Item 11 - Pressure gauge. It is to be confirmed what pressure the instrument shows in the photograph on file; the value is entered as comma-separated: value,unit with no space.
150,psi
